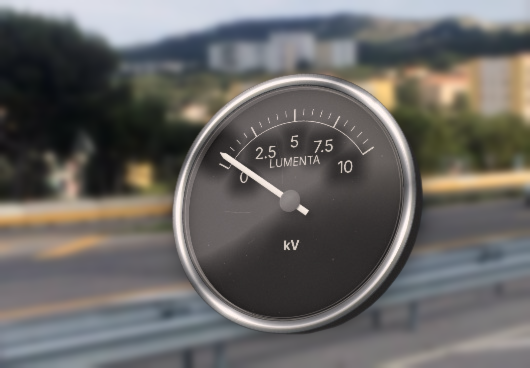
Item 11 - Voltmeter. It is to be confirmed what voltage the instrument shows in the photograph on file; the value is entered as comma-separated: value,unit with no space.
0.5,kV
